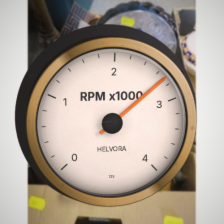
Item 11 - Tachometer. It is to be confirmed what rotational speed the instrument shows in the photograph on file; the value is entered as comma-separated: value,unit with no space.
2700,rpm
